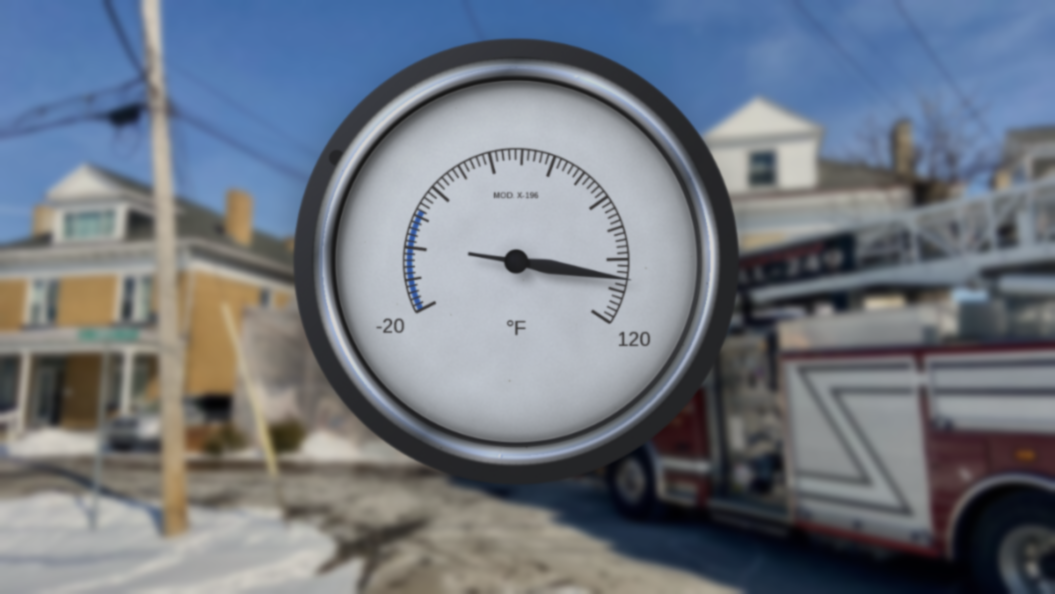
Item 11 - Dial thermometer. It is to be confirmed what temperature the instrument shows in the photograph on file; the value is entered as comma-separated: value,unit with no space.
106,°F
